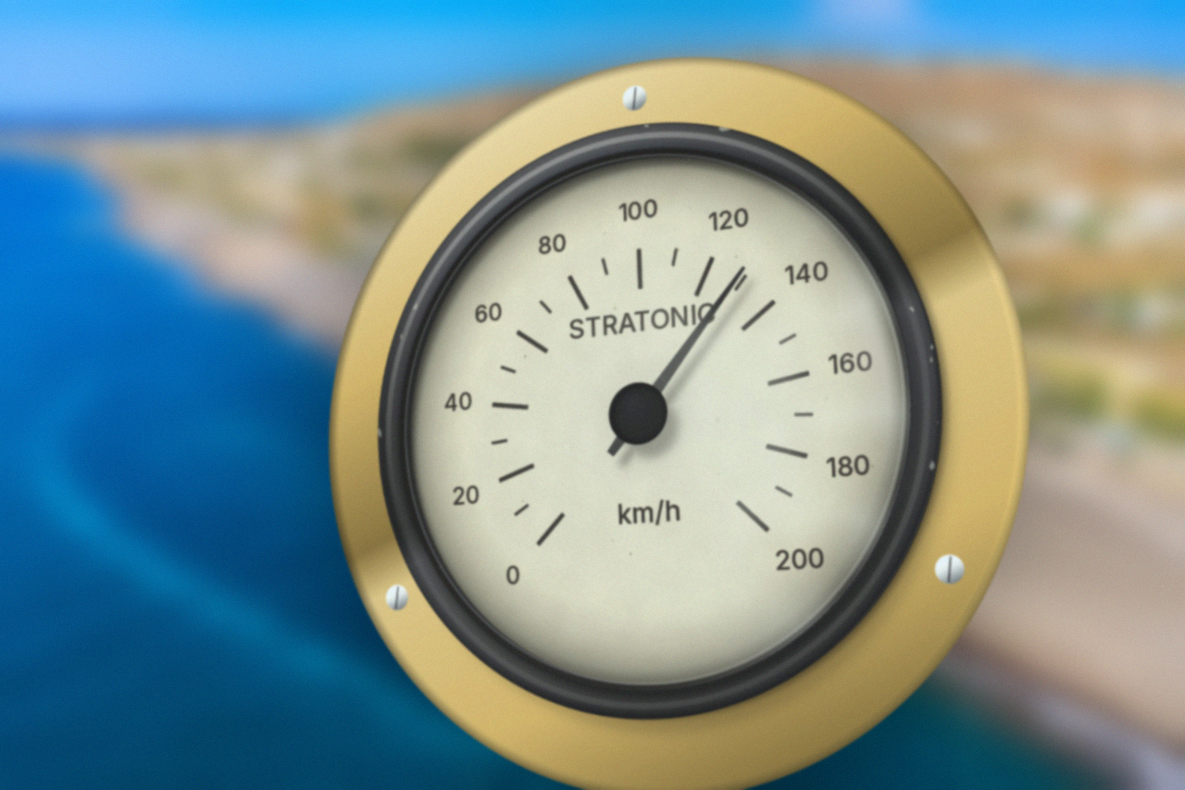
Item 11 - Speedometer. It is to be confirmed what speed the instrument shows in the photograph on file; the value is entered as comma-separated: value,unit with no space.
130,km/h
